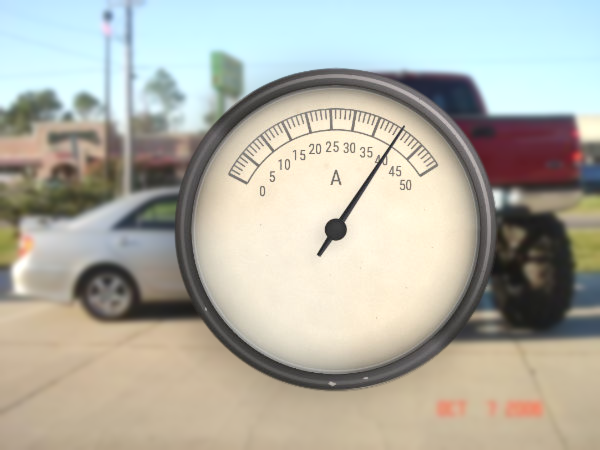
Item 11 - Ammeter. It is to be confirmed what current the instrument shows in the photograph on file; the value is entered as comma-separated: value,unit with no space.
40,A
